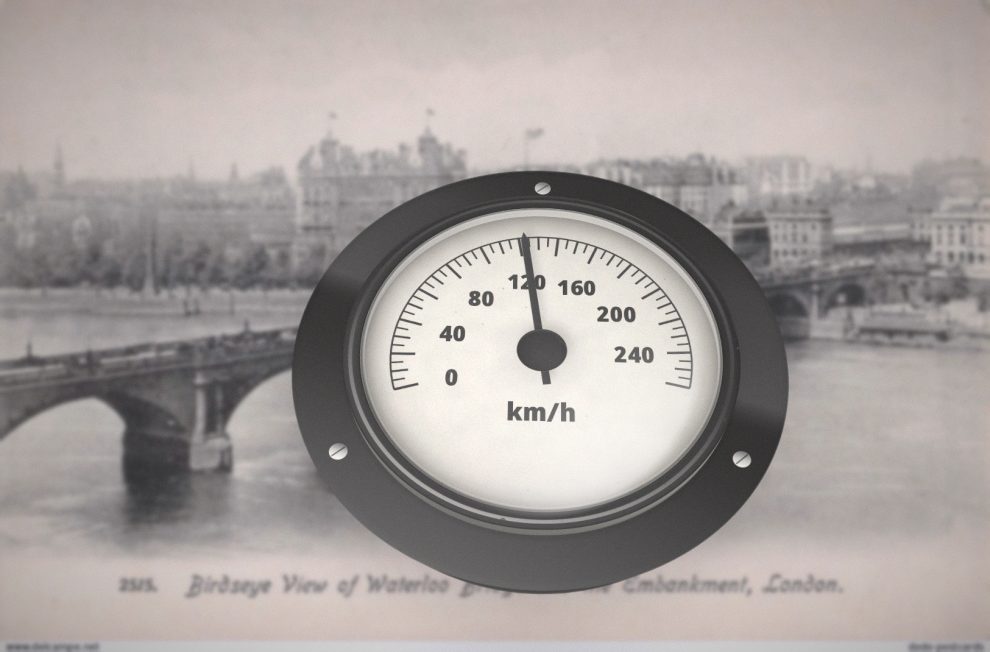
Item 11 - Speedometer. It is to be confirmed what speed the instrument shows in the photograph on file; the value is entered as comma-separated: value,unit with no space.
122.5,km/h
